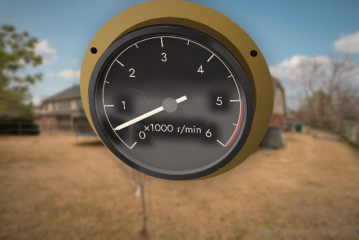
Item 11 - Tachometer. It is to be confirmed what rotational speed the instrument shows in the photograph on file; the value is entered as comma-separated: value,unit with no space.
500,rpm
